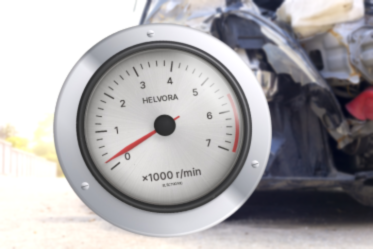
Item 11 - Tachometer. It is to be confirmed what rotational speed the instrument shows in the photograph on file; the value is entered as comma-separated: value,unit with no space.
200,rpm
